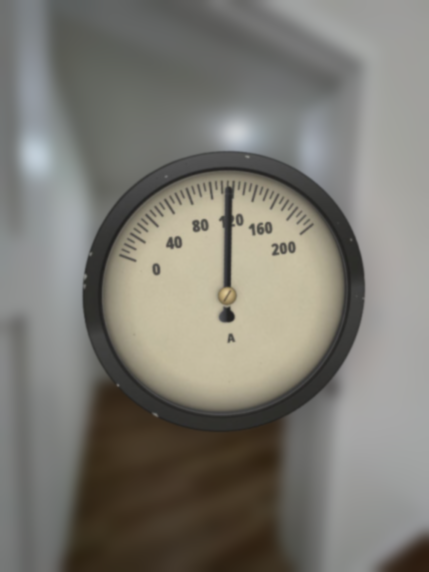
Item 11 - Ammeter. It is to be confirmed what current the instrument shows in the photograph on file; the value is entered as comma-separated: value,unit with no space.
115,A
